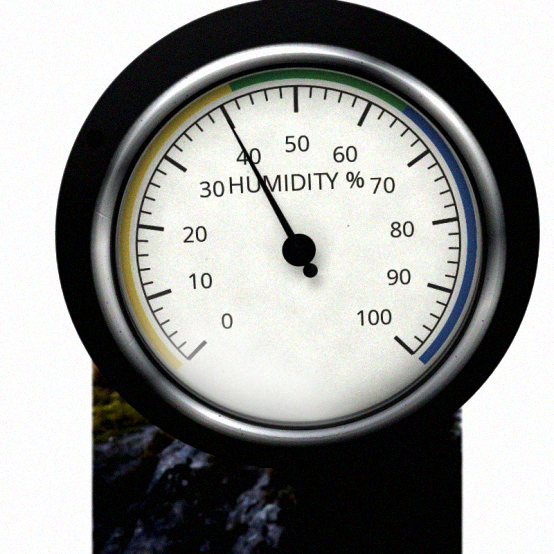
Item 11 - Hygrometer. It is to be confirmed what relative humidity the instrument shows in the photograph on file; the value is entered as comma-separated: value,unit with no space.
40,%
